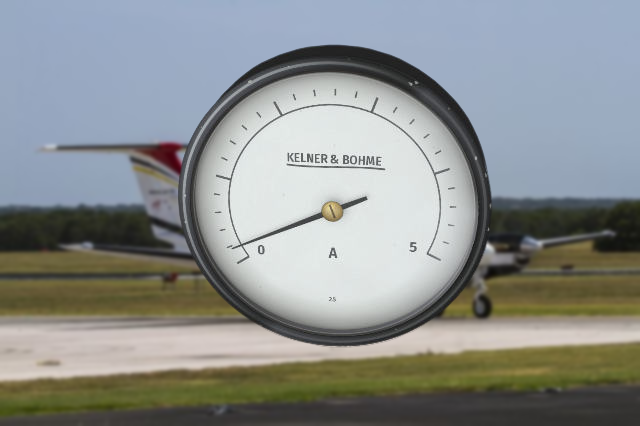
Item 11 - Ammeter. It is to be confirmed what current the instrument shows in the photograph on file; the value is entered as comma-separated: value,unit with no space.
0.2,A
